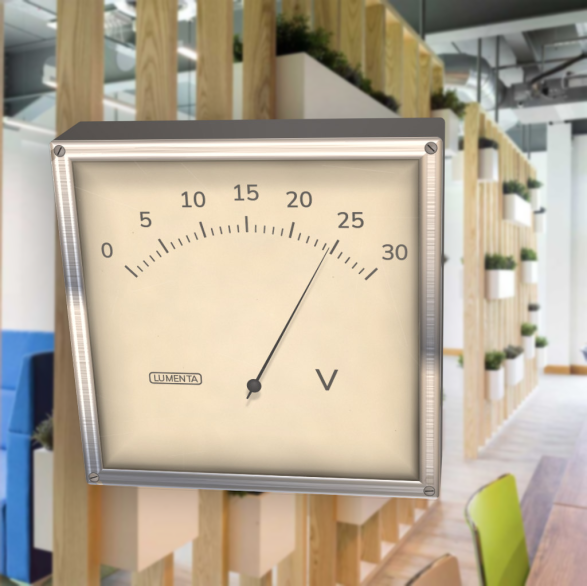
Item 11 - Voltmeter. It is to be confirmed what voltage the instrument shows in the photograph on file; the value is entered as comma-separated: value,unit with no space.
24.5,V
